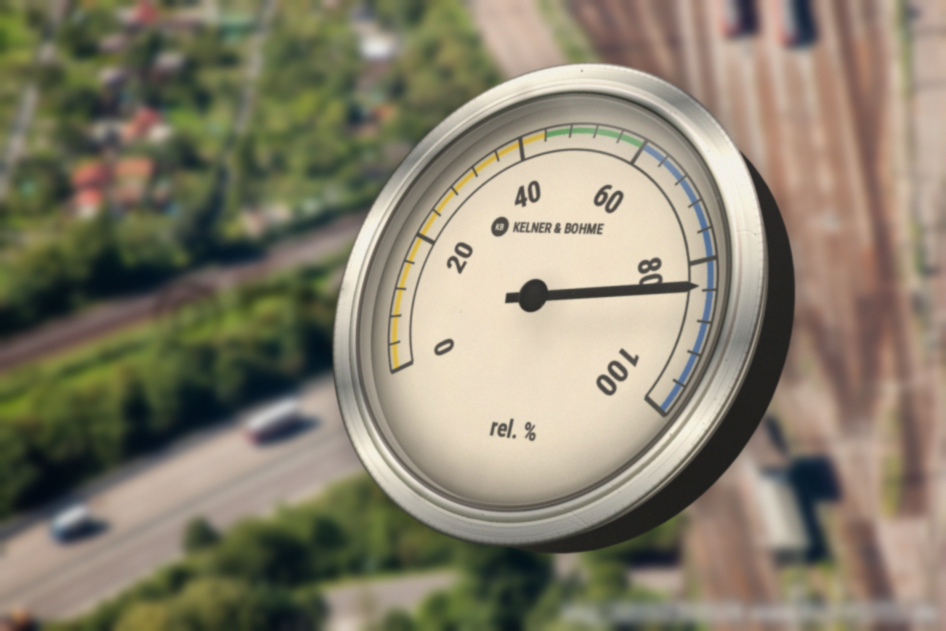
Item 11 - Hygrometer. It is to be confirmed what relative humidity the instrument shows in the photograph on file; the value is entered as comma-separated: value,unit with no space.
84,%
